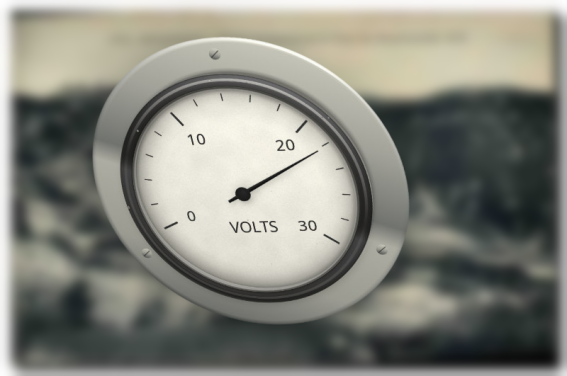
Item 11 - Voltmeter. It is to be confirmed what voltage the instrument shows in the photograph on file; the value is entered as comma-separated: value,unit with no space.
22,V
